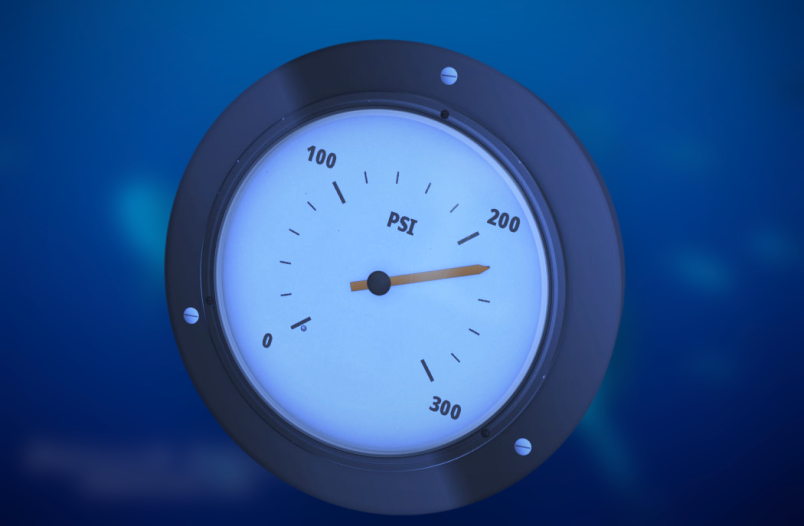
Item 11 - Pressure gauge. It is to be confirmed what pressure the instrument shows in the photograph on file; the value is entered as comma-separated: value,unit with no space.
220,psi
